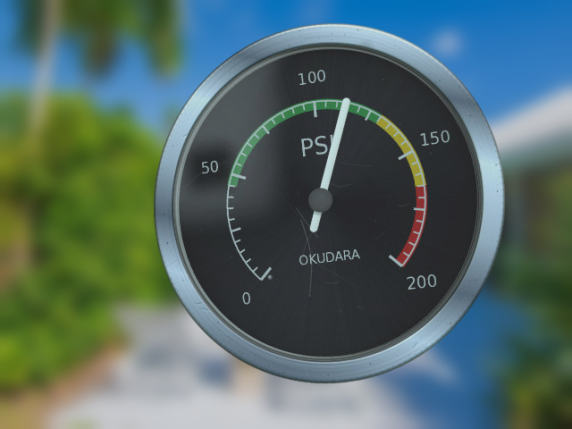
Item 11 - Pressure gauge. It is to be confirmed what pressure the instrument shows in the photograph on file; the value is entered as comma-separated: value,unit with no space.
115,psi
